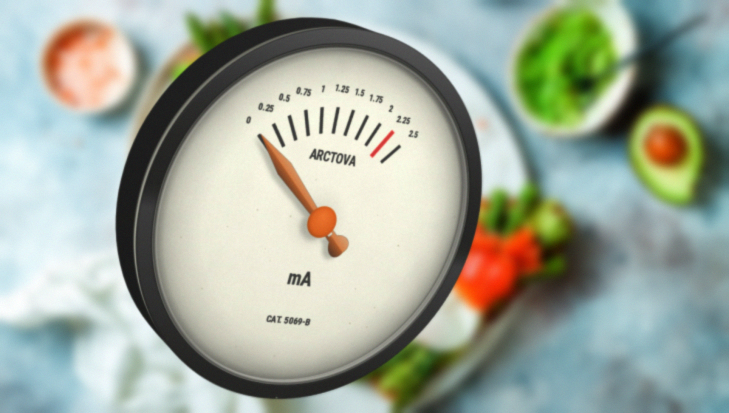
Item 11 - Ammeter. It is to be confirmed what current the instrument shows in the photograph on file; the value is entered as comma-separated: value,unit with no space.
0,mA
